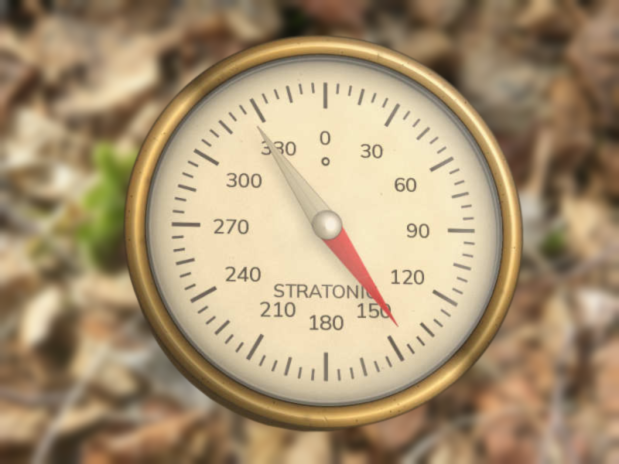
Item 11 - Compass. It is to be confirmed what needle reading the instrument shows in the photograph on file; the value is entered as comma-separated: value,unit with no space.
145,°
